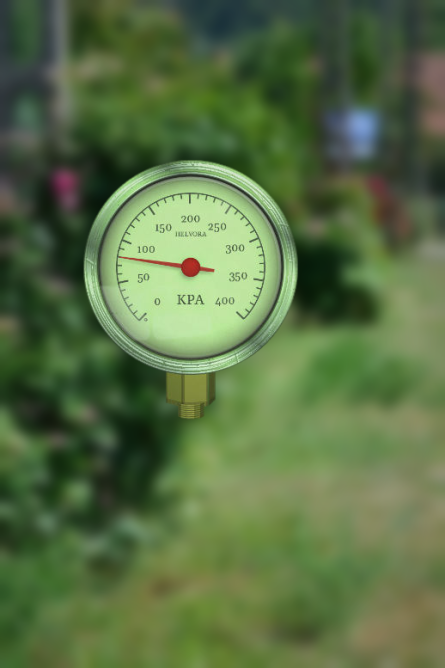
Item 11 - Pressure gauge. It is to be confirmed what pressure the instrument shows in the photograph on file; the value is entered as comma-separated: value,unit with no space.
80,kPa
